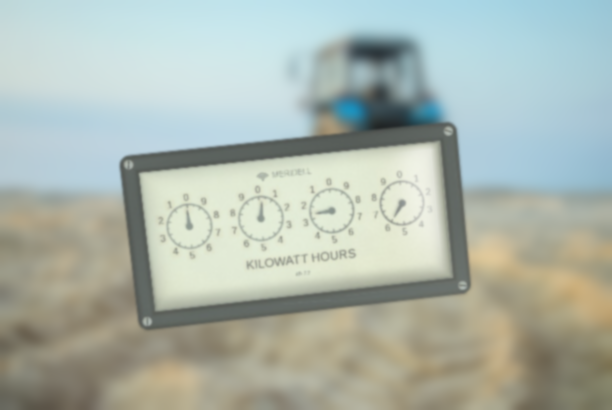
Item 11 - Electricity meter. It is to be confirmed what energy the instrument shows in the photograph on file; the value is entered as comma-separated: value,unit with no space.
26,kWh
